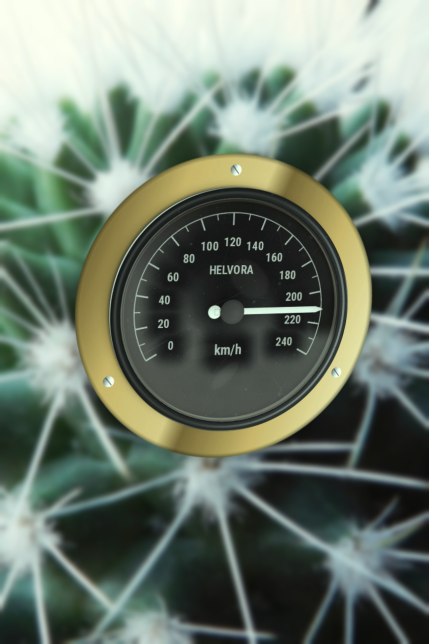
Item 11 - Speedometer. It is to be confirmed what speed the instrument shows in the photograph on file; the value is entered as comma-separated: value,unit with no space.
210,km/h
